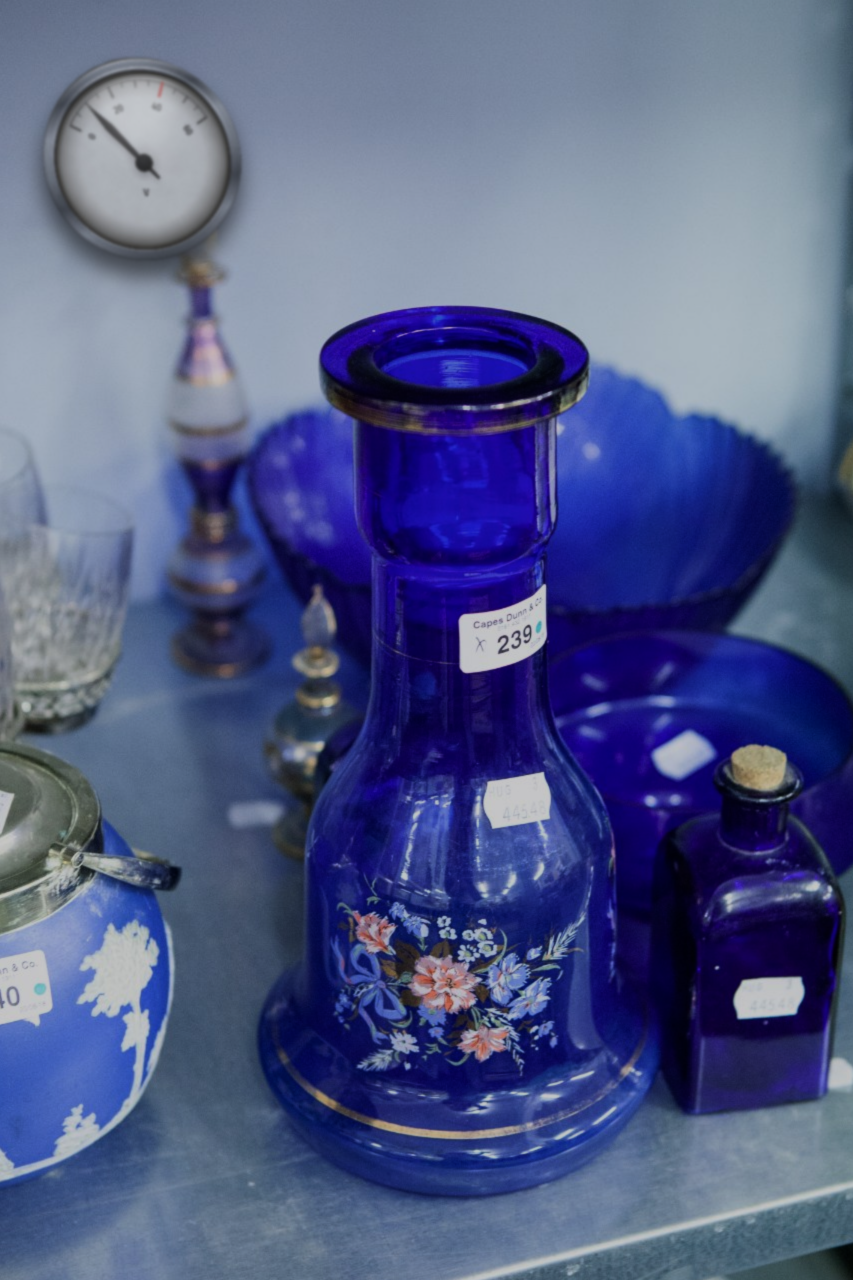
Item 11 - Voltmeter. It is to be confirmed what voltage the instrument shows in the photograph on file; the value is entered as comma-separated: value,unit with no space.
10,V
